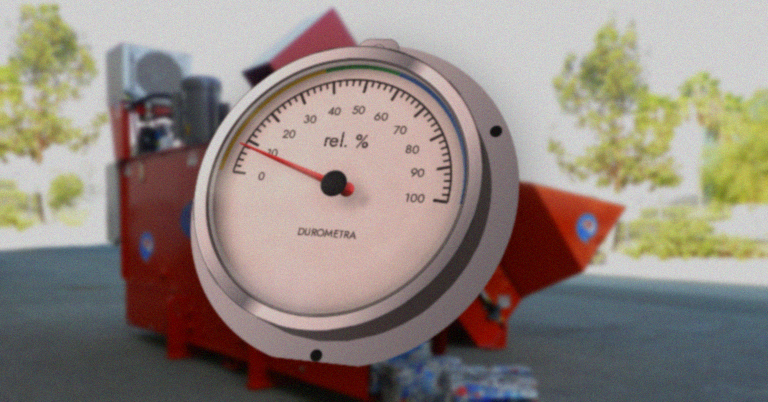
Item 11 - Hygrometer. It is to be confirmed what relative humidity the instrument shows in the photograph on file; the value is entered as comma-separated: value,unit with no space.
8,%
